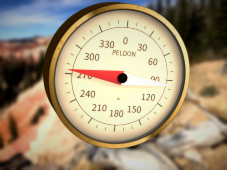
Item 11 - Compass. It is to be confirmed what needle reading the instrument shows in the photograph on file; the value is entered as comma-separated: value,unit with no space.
275,°
